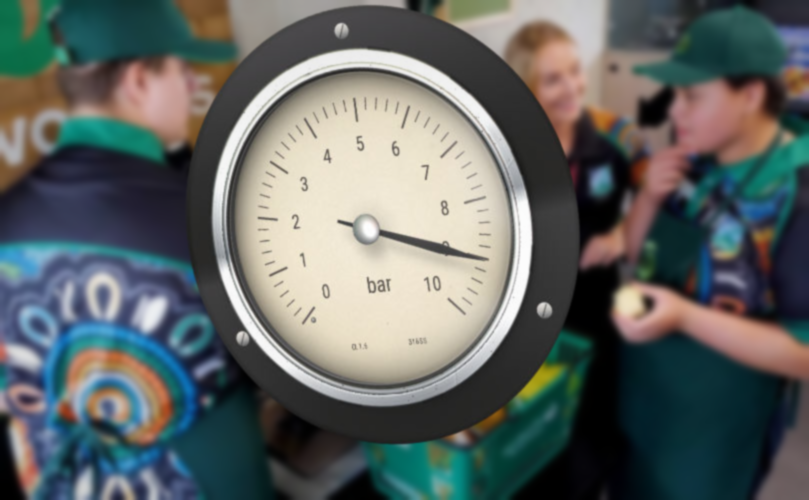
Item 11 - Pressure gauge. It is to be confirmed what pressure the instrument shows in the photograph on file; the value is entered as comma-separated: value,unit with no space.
9,bar
